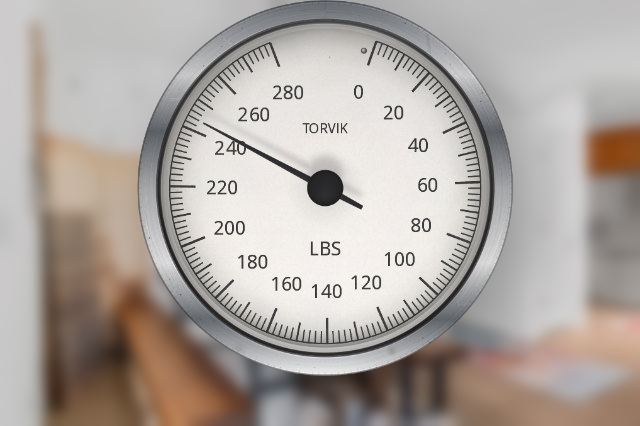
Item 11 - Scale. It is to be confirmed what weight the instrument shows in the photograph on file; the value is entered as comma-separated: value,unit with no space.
244,lb
